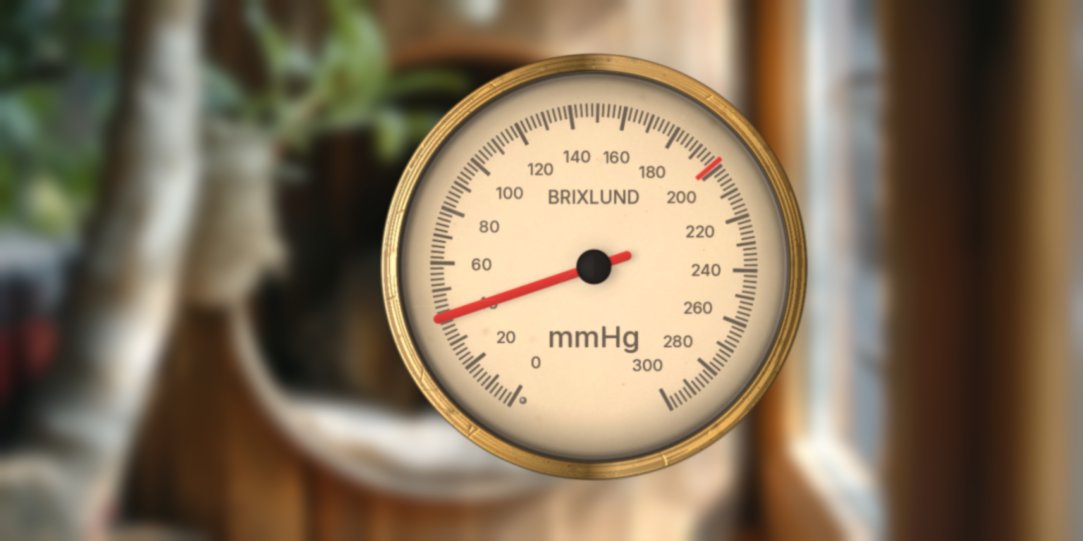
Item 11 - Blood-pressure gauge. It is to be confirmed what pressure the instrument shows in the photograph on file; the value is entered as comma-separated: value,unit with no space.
40,mmHg
